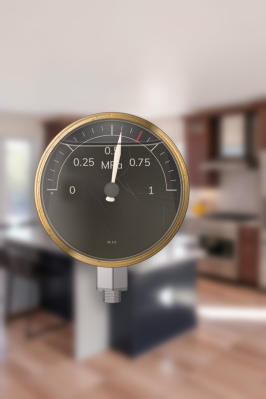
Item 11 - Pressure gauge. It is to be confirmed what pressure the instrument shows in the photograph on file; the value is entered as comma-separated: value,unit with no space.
0.55,MPa
